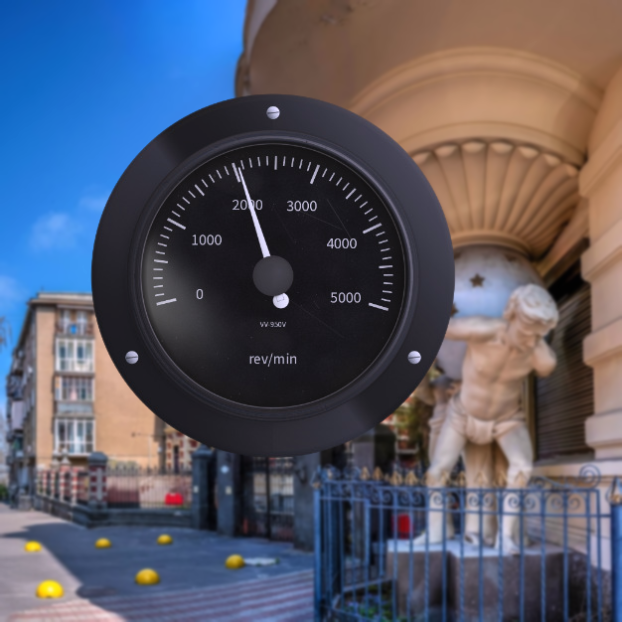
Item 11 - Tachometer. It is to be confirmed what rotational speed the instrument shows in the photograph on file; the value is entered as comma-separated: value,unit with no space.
2050,rpm
